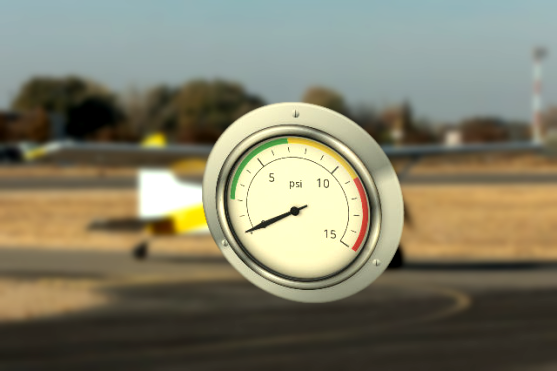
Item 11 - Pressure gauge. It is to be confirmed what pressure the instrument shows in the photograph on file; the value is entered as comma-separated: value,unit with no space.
0,psi
